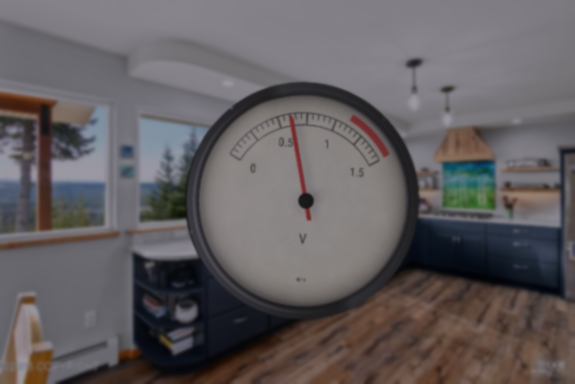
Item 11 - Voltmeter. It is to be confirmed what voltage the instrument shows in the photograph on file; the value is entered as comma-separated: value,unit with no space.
0.6,V
